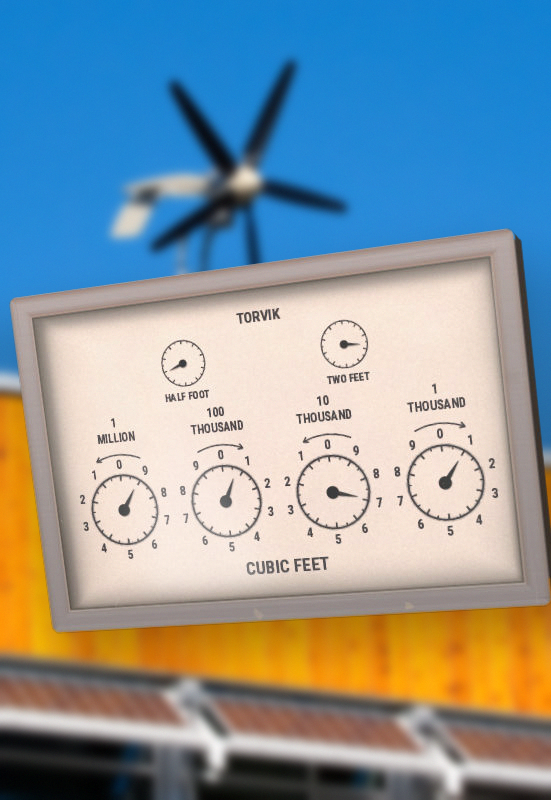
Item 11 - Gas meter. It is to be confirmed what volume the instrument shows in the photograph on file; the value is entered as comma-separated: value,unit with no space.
907100,ft³
